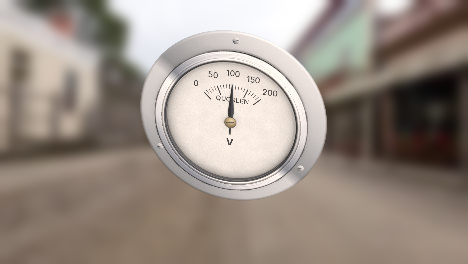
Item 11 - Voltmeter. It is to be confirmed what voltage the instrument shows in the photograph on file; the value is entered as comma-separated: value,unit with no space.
100,V
